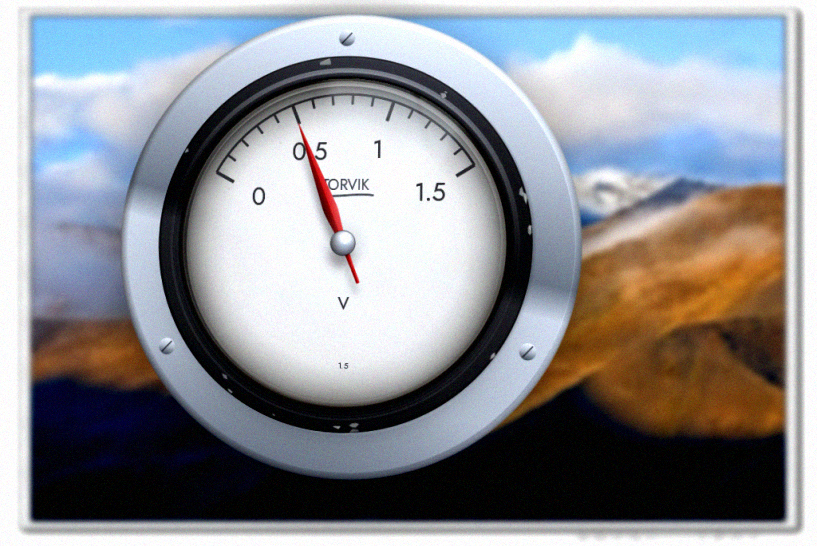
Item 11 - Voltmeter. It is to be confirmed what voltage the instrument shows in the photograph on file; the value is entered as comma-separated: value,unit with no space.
0.5,V
